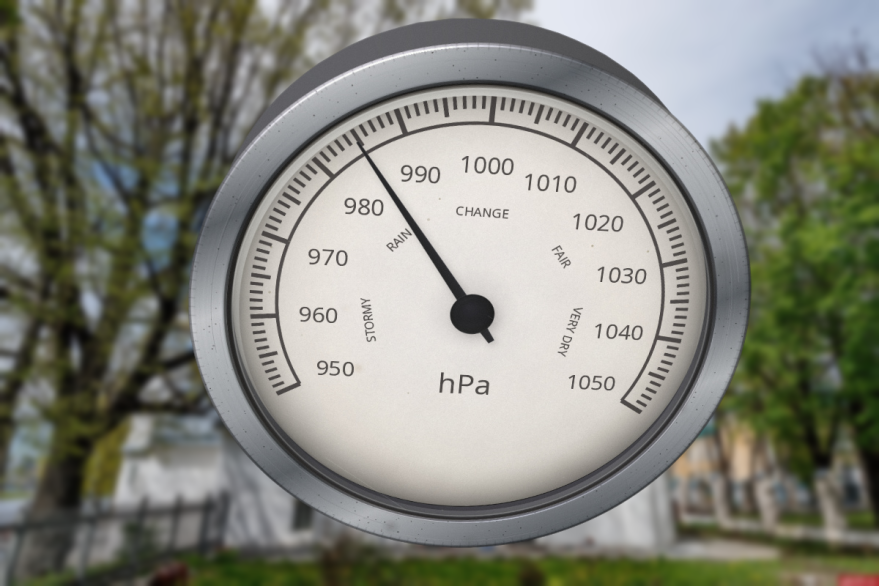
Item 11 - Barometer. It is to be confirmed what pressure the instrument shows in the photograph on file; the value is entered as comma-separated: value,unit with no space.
985,hPa
